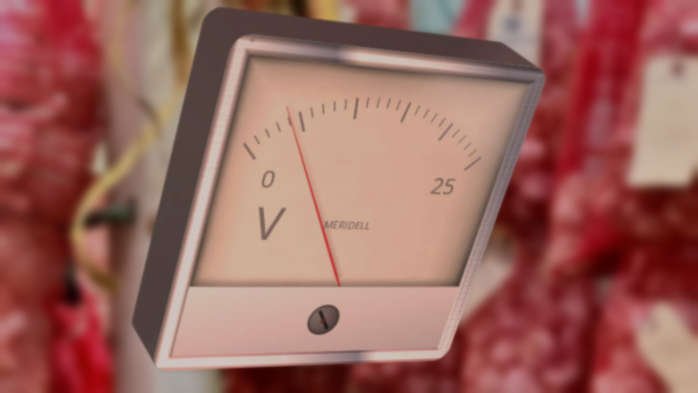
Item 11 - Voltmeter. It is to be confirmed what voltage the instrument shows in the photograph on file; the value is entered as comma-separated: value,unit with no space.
4,V
